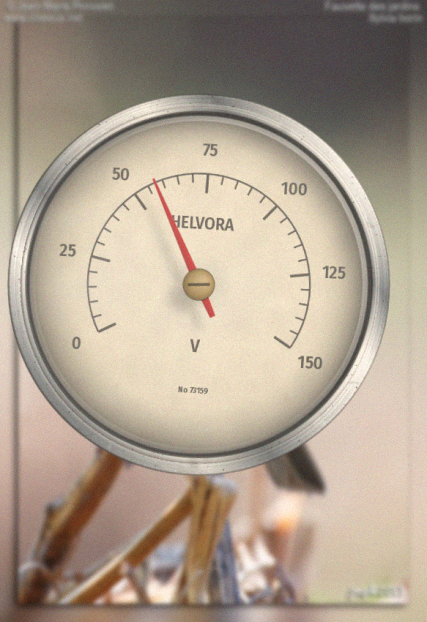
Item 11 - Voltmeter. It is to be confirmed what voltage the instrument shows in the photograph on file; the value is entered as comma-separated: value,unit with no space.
57.5,V
